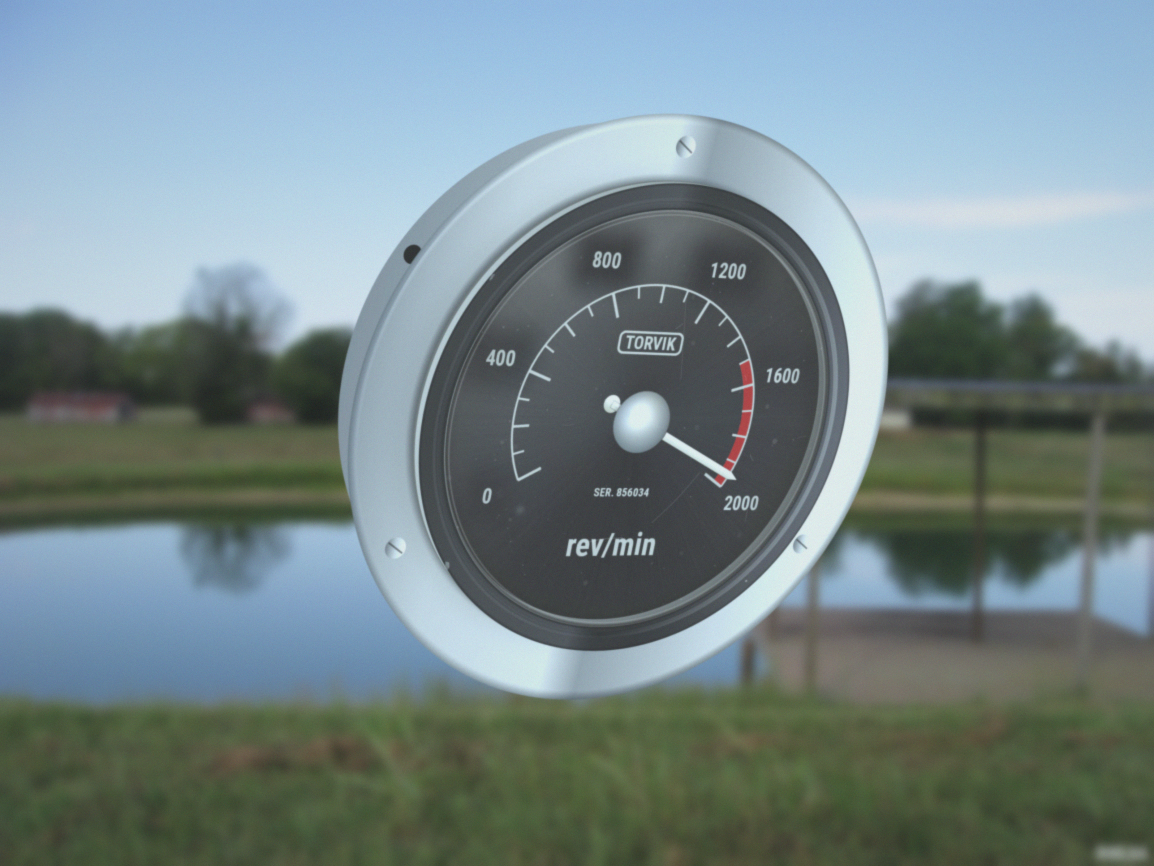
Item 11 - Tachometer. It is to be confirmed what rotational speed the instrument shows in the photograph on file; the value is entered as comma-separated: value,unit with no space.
1950,rpm
